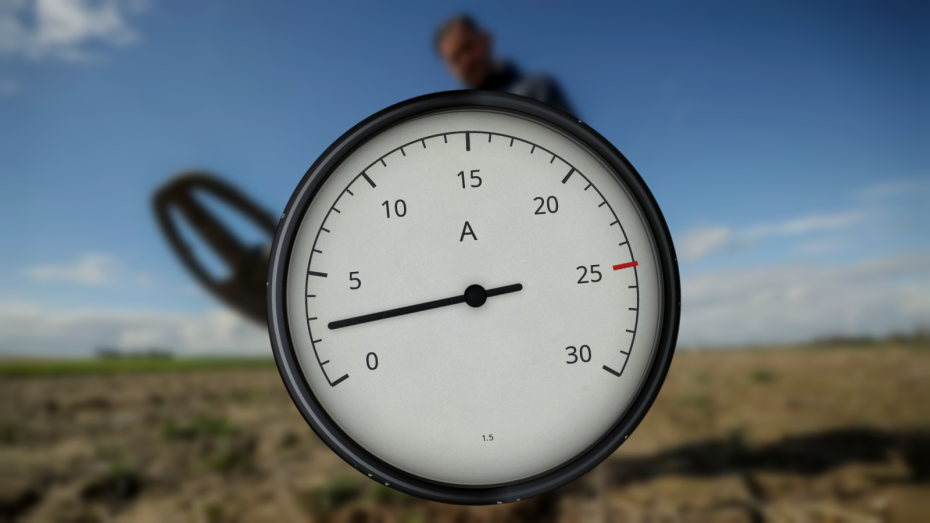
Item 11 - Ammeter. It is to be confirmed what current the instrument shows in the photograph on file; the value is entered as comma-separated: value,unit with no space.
2.5,A
